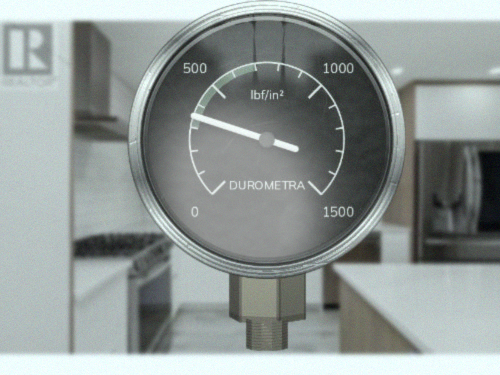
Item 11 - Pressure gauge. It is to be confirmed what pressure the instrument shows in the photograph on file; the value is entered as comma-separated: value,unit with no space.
350,psi
